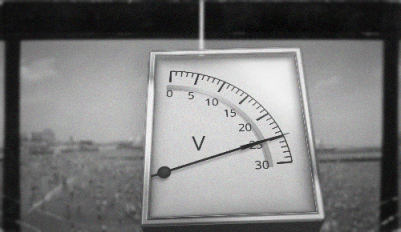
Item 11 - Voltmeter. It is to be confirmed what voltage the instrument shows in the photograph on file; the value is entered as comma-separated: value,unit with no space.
25,V
